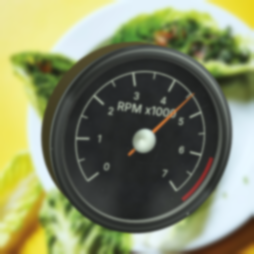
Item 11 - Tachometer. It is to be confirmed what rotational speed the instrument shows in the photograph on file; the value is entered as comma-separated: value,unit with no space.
4500,rpm
